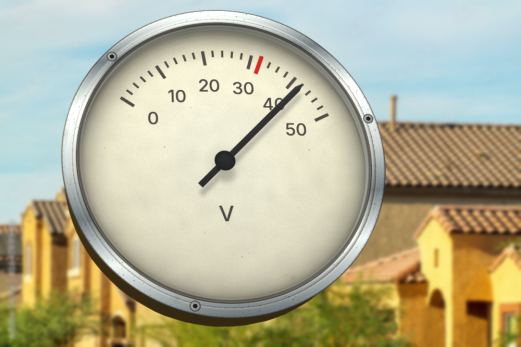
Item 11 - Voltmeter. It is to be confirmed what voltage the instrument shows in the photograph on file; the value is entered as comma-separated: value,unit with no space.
42,V
